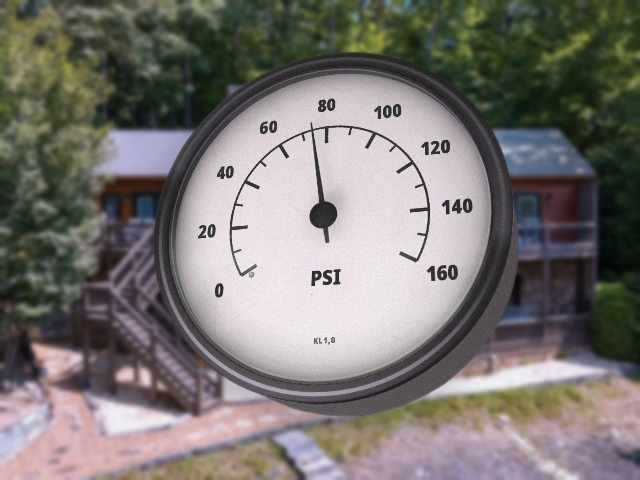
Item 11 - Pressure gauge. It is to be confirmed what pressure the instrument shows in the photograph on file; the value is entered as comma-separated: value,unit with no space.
75,psi
